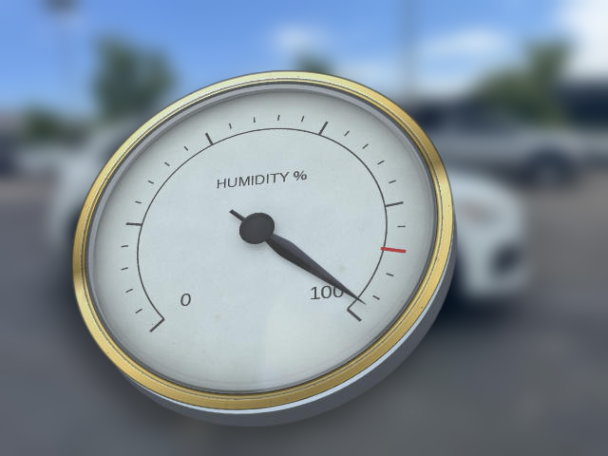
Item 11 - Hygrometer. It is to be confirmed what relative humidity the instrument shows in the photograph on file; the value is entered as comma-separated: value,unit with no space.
98,%
